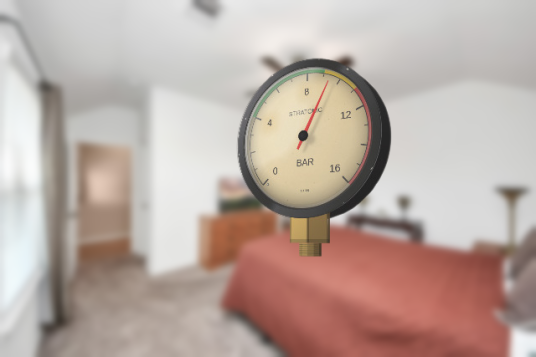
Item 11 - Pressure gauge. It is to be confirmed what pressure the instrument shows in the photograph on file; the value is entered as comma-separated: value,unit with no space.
9.5,bar
